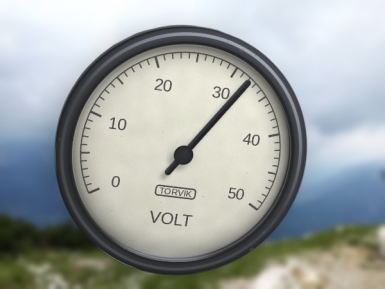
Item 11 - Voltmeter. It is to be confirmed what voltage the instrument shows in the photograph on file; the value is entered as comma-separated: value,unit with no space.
32,V
